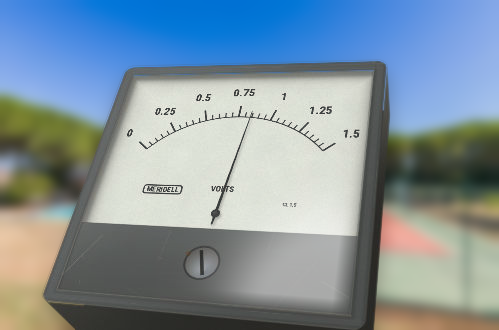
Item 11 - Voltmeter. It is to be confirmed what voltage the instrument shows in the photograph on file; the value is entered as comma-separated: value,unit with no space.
0.85,V
